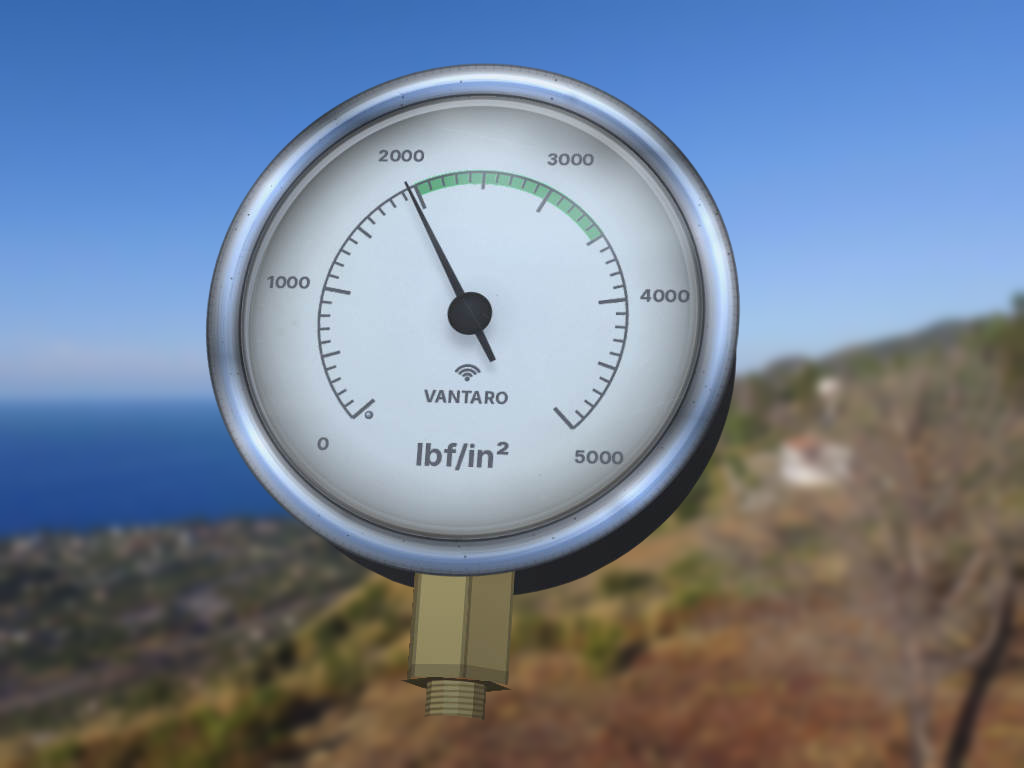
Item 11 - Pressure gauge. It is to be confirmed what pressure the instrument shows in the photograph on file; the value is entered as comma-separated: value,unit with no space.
1950,psi
